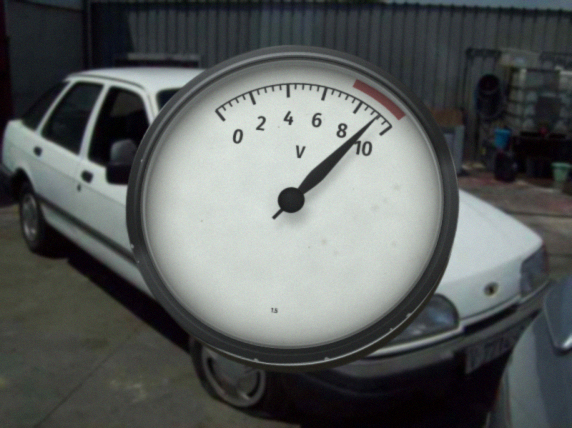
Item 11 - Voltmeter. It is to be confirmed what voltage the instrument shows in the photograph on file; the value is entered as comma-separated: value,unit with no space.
9.2,V
